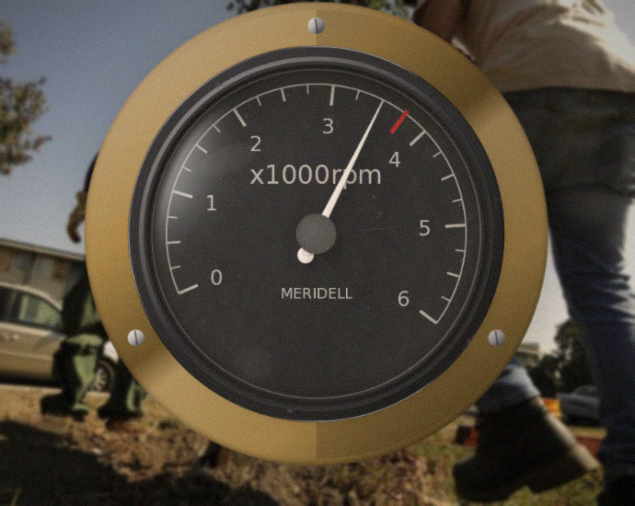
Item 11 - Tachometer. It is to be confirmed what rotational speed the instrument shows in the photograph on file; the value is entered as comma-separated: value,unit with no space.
3500,rpm
